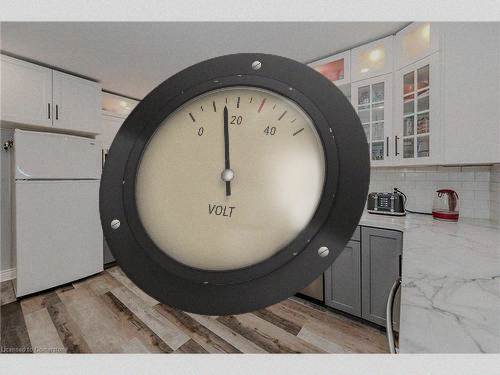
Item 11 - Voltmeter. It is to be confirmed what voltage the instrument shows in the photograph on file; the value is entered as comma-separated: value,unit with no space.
15,V
